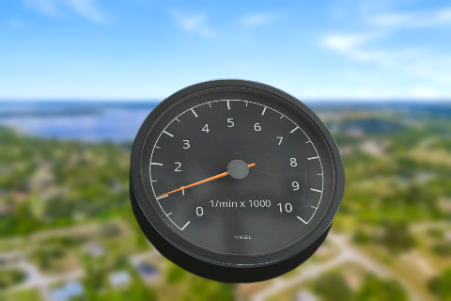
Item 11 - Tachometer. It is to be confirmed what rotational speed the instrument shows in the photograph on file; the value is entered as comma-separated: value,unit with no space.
1000,rpm
